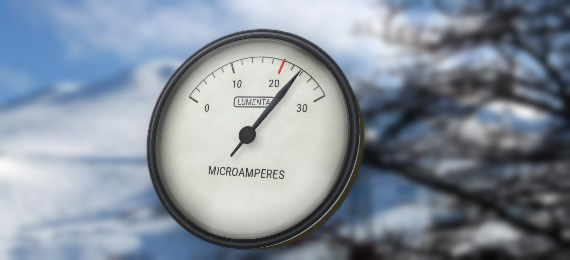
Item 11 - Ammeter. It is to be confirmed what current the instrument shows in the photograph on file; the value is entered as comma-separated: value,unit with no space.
24,µA
